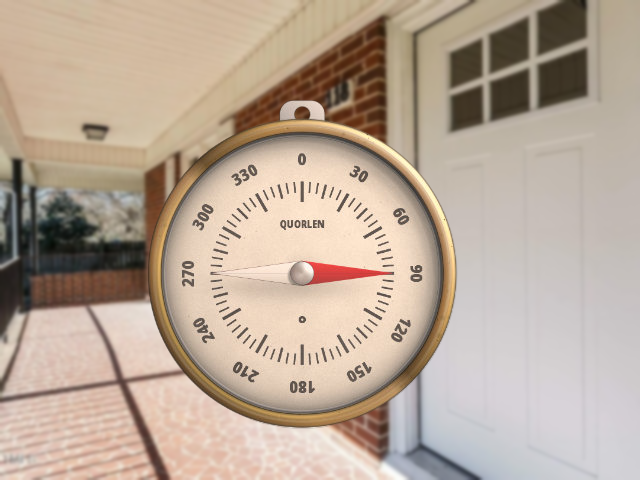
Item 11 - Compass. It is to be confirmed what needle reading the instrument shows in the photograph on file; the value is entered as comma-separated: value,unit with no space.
90,°
